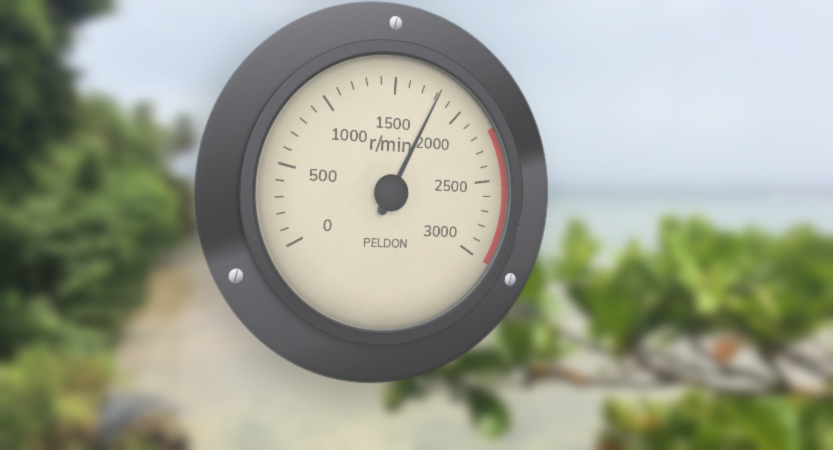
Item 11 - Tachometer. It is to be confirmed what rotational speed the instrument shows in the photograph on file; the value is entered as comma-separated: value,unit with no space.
1800,rpm
